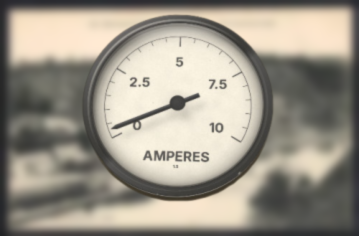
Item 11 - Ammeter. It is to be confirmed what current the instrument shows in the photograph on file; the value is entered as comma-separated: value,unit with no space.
0.25,A
